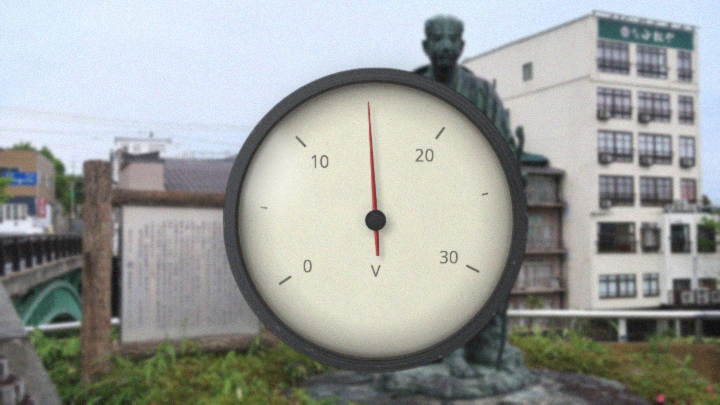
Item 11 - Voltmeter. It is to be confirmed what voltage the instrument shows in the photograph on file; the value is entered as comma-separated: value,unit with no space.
15,V
